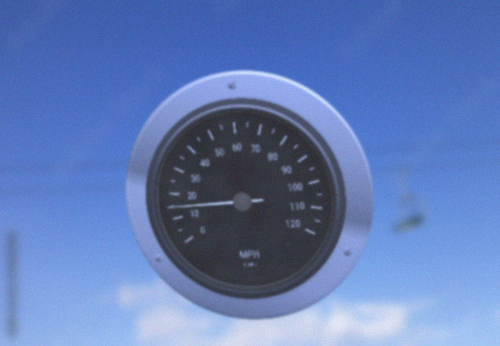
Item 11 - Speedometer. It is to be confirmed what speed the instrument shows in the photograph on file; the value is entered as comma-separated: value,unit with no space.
15,mph
